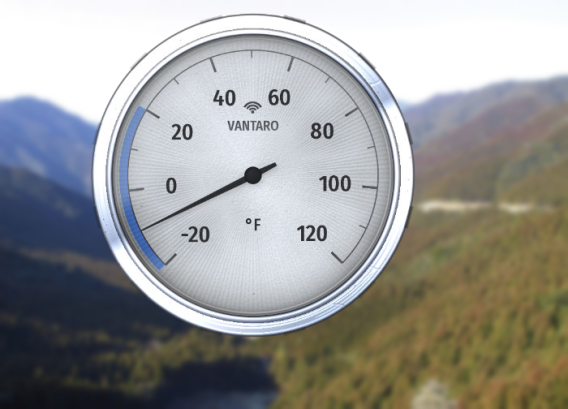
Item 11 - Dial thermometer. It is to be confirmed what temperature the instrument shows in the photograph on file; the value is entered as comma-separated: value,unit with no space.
-10,°F
